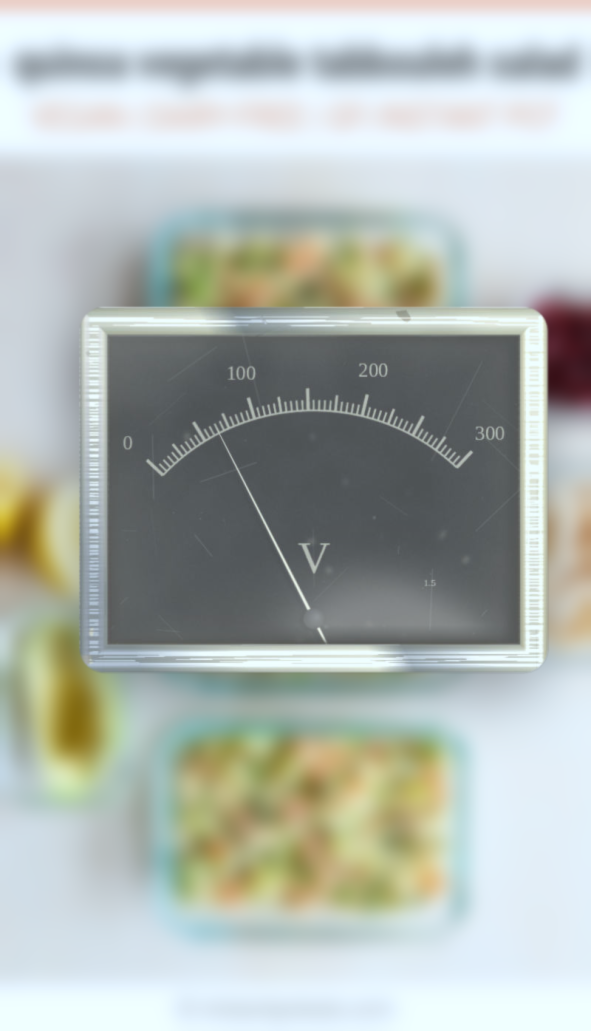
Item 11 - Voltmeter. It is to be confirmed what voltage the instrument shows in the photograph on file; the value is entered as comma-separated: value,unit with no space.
65,V
